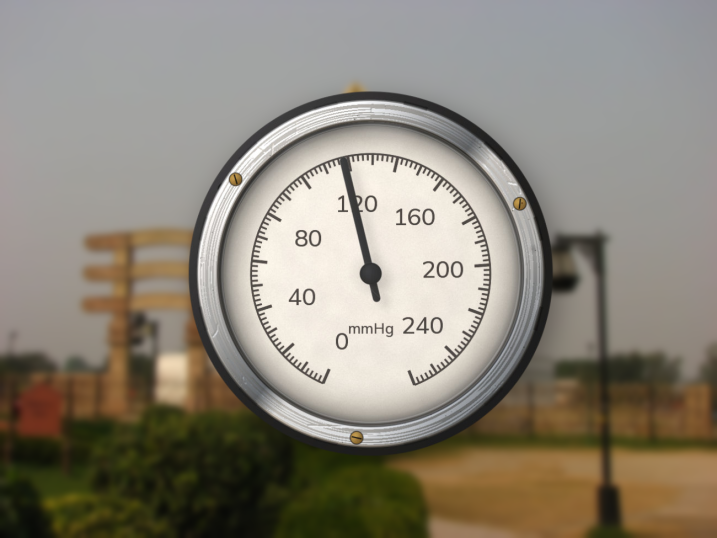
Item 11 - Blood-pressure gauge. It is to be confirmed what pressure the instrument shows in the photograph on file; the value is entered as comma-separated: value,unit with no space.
118,mmHg
